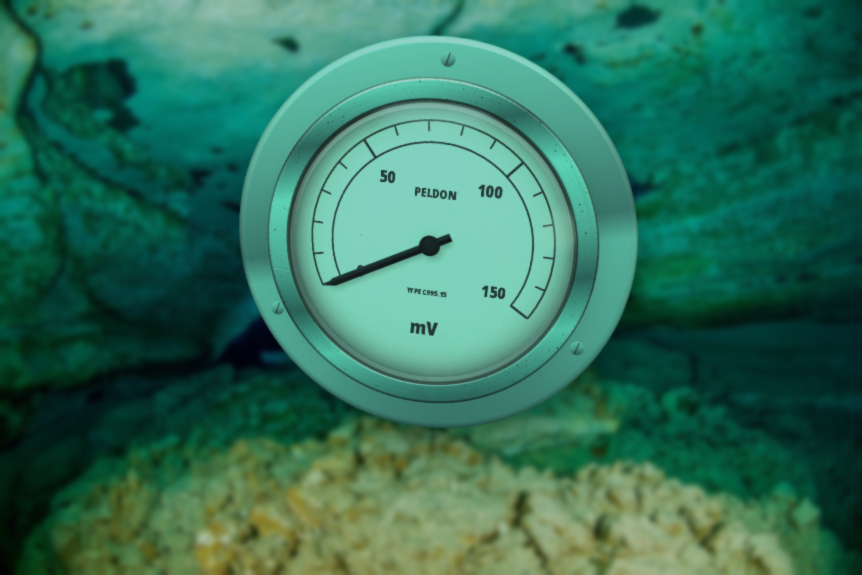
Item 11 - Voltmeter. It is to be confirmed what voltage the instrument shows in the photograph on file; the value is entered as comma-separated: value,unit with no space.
0,mV
